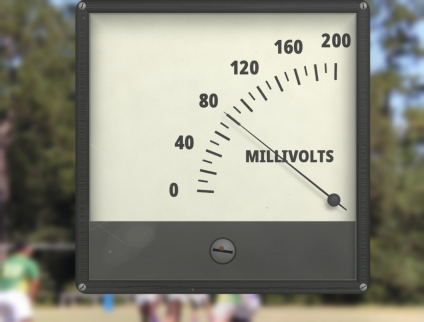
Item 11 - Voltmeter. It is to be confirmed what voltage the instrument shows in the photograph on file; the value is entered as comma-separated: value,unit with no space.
80,mV
